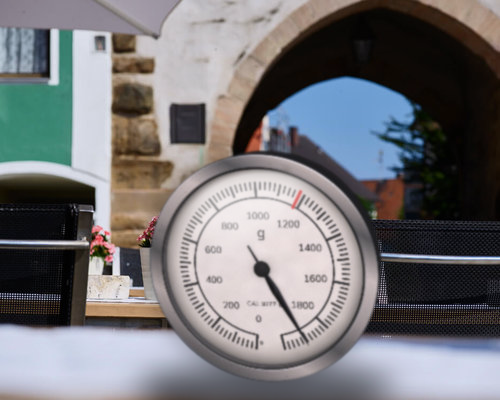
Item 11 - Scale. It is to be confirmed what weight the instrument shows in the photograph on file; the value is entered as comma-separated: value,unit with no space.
1900,g
